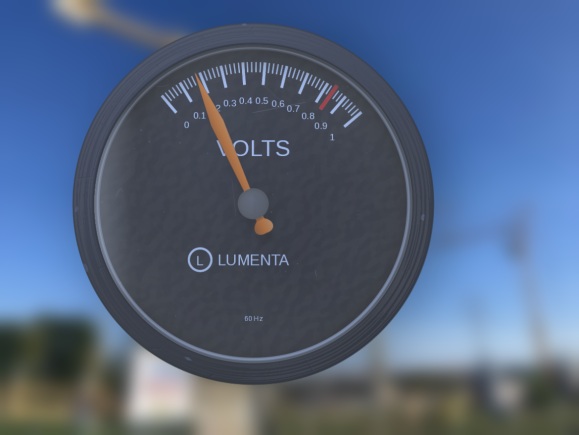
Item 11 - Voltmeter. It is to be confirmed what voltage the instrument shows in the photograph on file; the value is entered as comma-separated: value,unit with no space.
0.18,V
